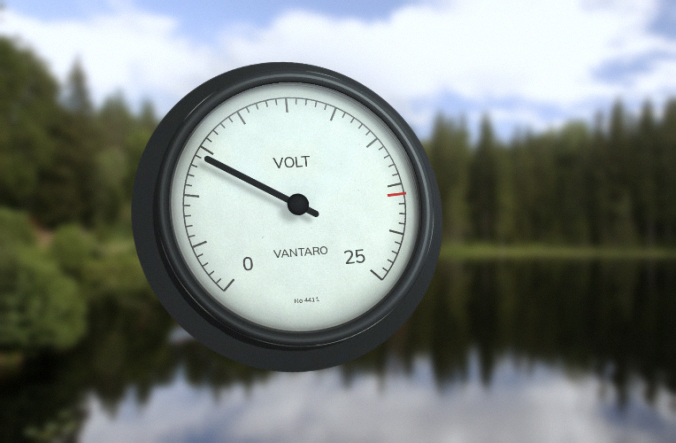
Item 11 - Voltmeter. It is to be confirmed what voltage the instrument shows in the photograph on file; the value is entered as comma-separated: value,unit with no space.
7,V
